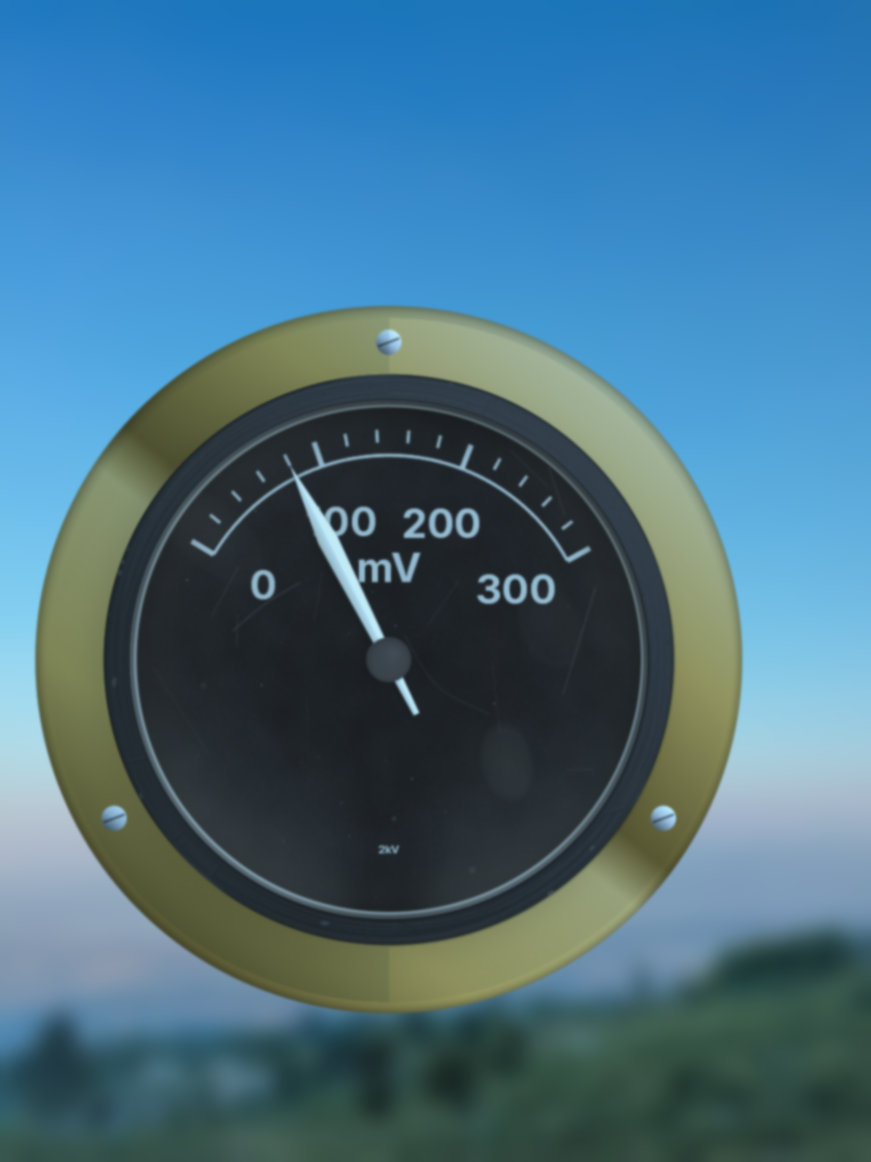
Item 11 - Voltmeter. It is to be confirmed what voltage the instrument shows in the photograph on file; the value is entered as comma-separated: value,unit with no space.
80,mV
